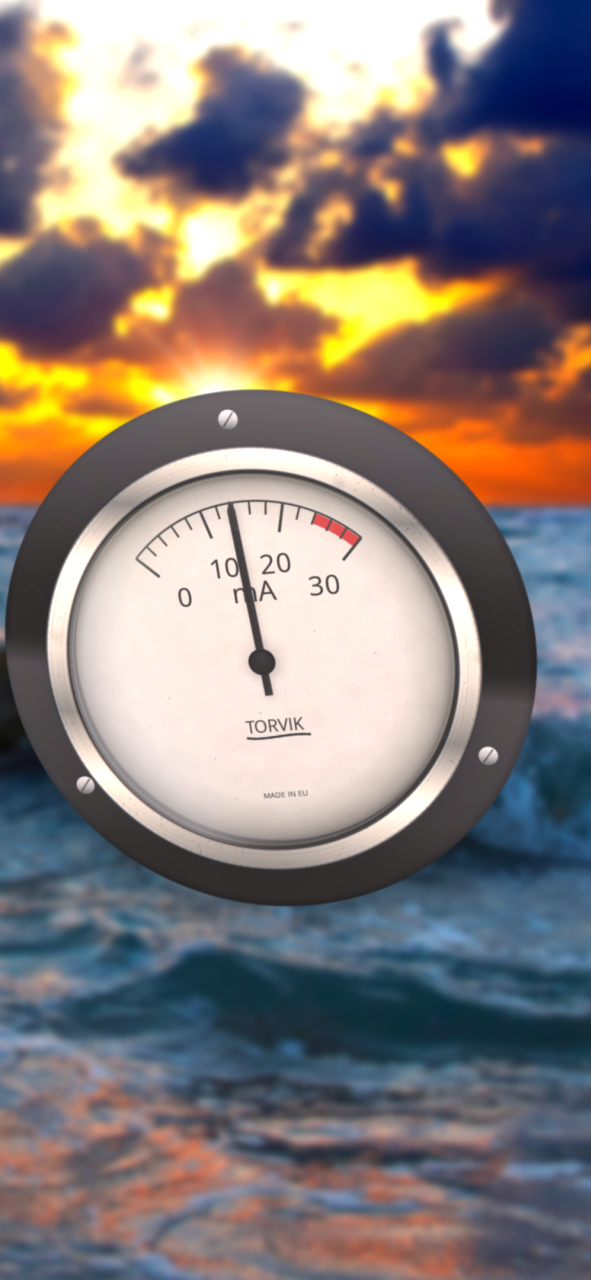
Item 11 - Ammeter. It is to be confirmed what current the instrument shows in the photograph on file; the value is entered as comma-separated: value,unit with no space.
14,mA
